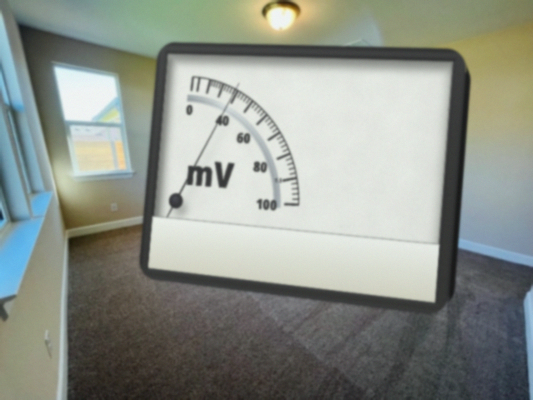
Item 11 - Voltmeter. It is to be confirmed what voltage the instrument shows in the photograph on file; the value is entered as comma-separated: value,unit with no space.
40,mV
